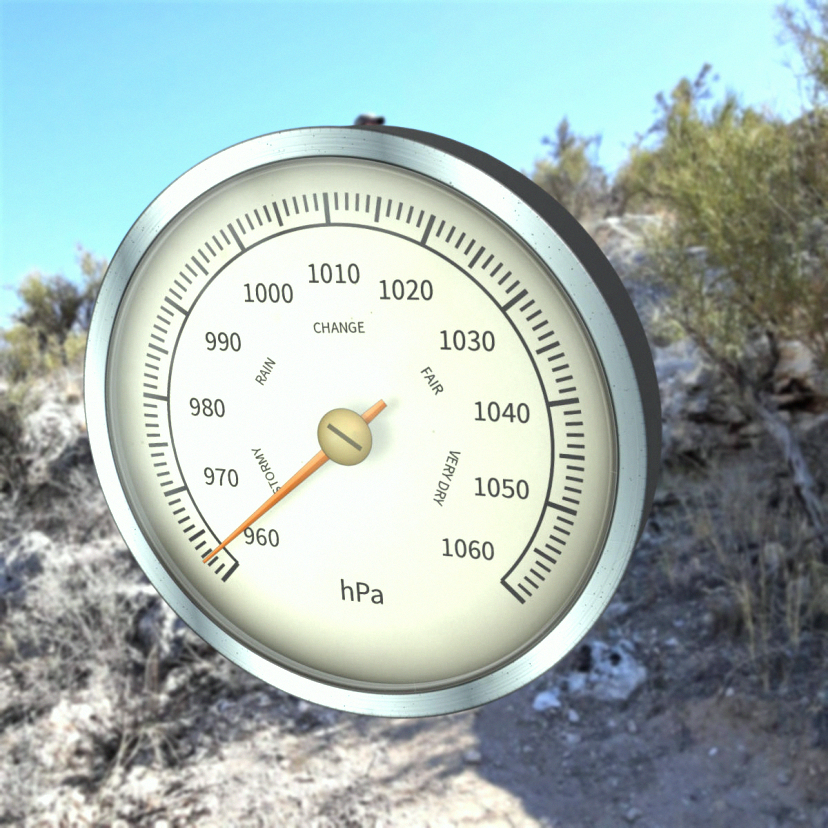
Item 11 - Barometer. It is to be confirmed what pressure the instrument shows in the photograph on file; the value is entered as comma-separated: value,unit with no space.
962.5,hPa
